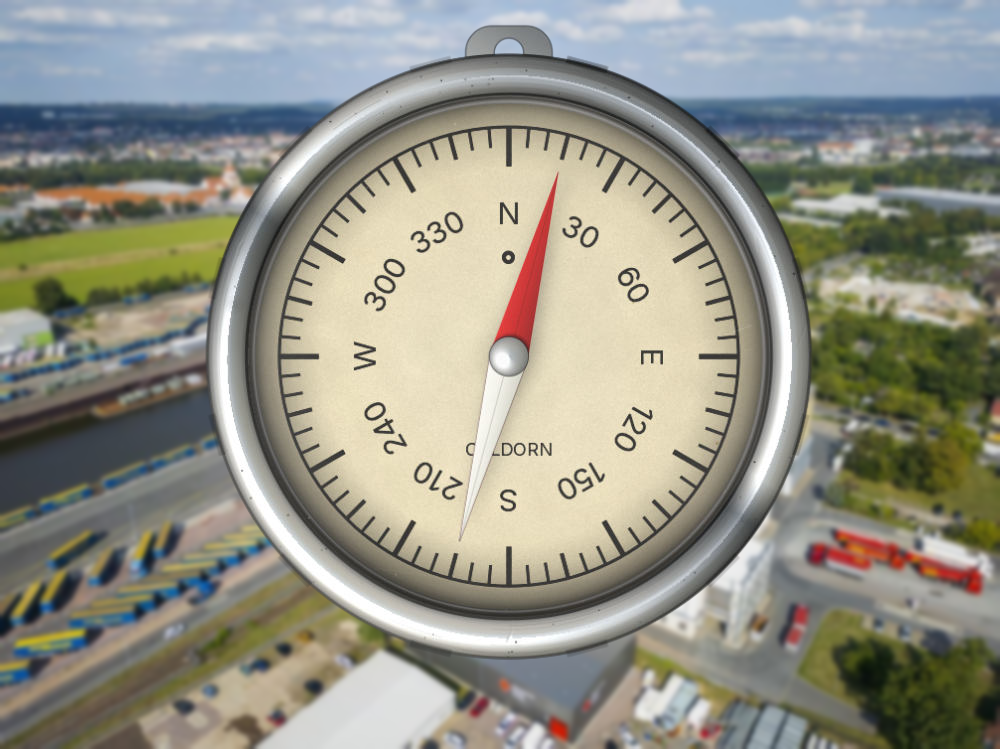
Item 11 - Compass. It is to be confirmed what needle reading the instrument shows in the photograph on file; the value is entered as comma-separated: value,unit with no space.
15,°
